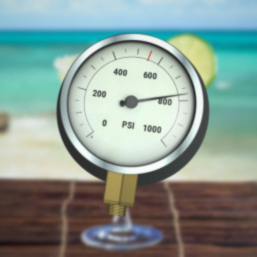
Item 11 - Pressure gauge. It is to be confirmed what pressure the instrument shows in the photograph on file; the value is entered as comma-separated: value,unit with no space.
775,psi
